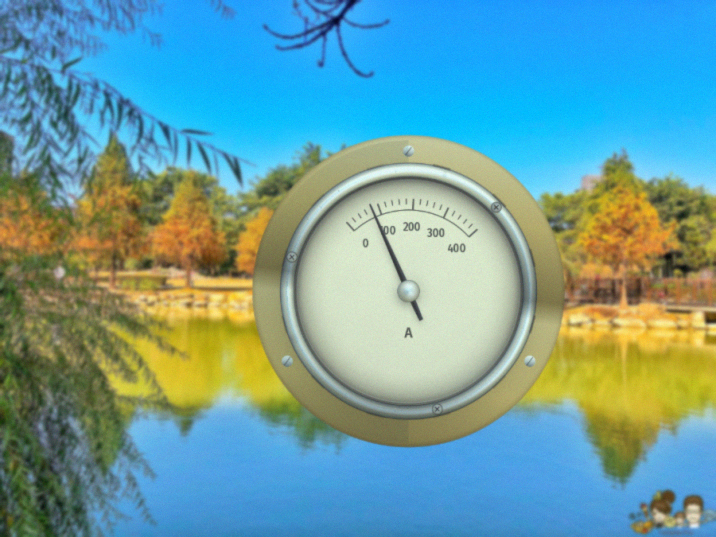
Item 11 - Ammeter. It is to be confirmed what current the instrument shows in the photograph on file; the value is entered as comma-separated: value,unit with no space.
80,A
